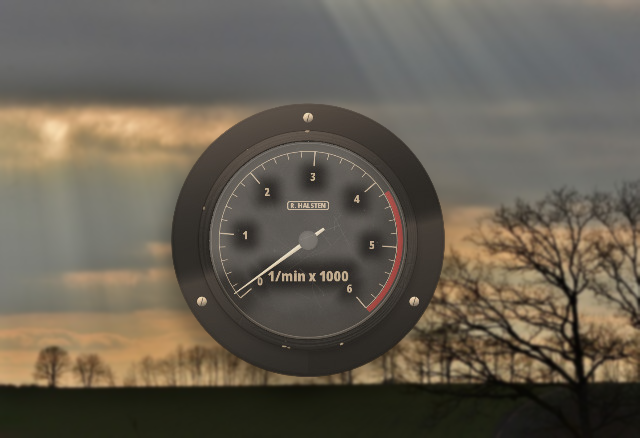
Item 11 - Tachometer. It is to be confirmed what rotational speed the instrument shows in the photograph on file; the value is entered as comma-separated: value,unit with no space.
100,rpm
